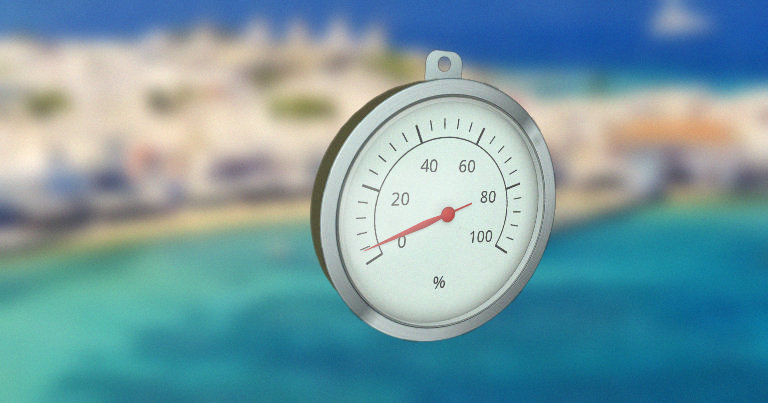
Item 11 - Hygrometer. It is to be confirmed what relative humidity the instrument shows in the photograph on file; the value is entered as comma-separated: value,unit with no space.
4,%
